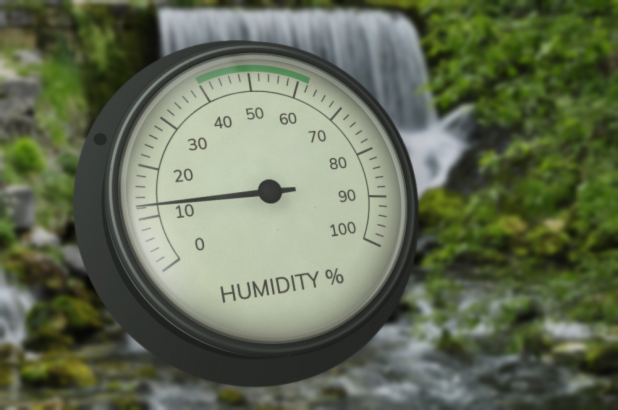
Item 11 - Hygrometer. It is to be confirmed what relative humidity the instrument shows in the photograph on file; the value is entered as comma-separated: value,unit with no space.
12,%
